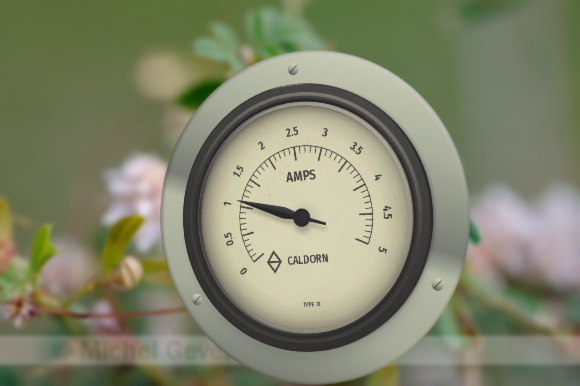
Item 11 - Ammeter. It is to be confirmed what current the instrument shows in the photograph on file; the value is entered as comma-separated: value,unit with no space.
1.1,A
